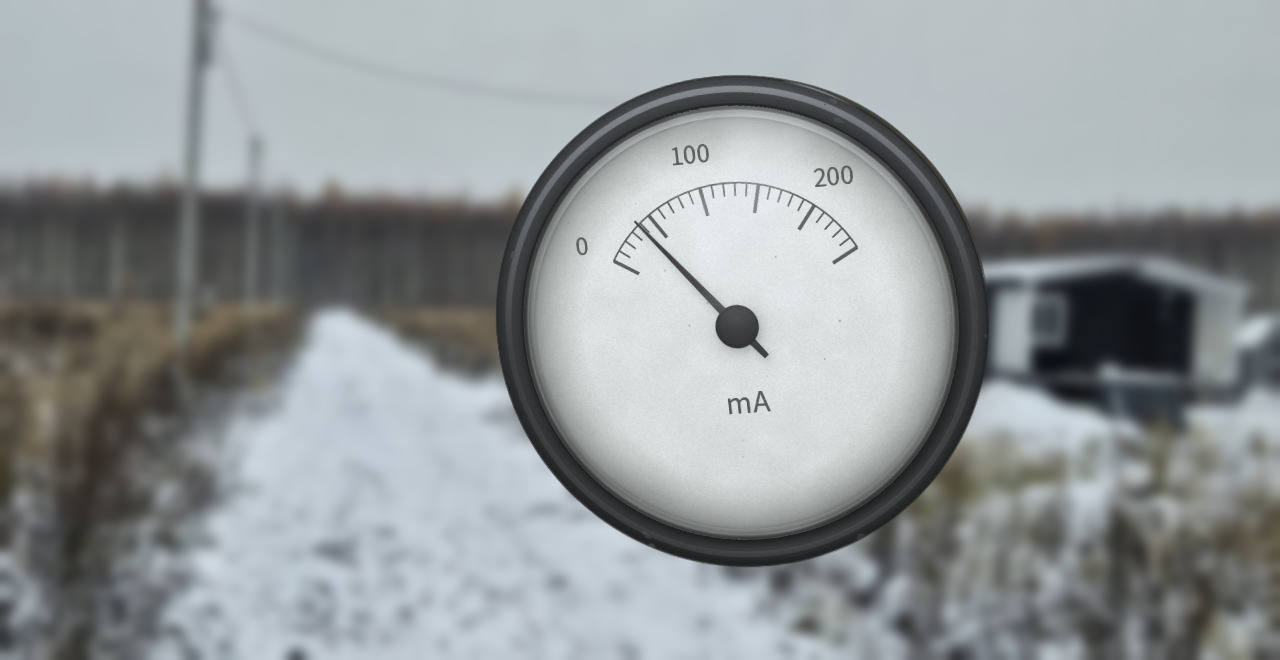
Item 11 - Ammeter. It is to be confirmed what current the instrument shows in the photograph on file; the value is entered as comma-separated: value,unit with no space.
40,mA
